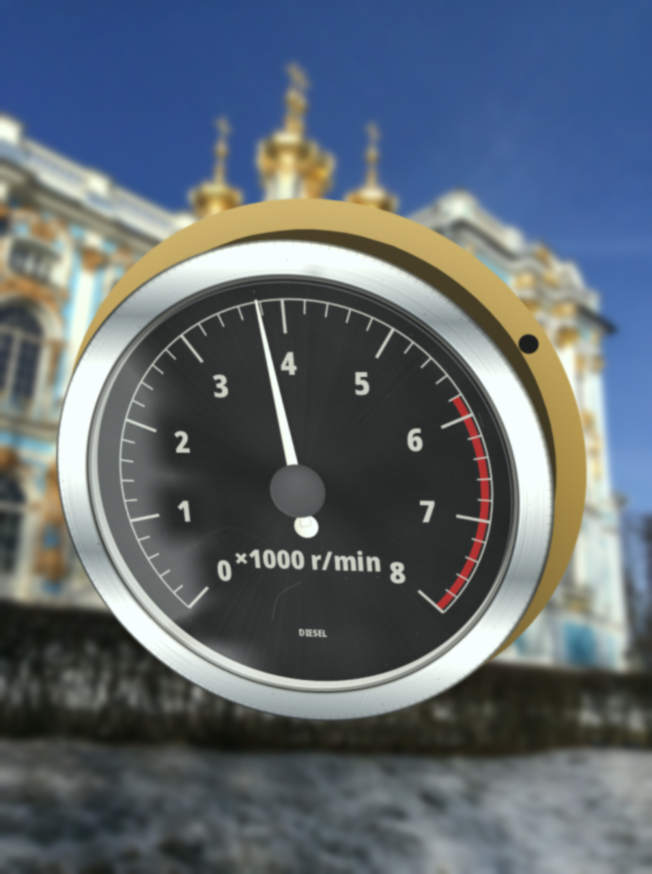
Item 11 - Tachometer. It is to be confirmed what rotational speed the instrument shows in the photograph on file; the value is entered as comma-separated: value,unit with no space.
3800,rpm
